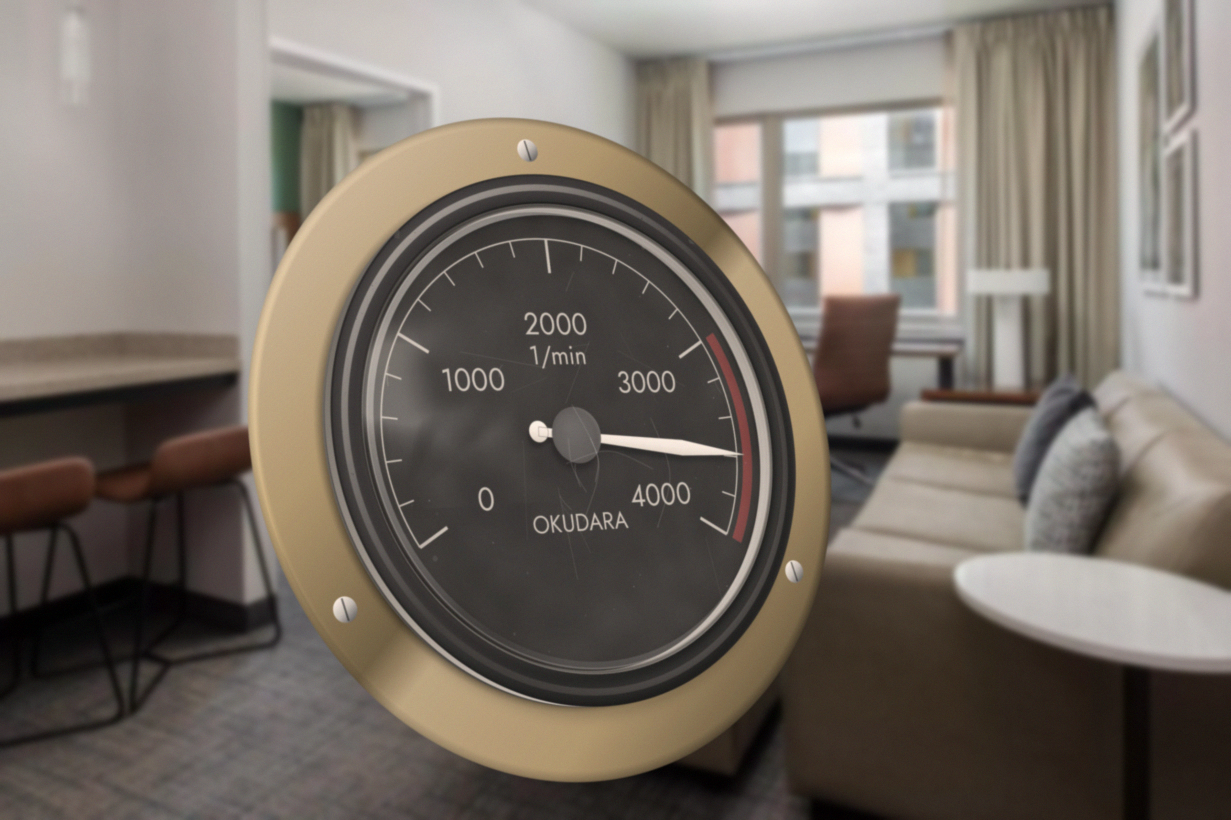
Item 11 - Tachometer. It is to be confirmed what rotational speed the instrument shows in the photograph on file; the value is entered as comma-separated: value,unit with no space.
3600,rpm
